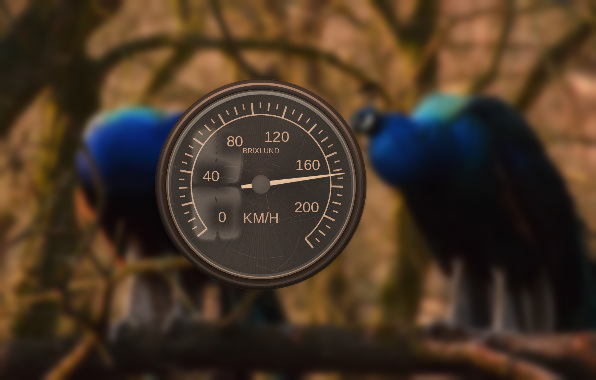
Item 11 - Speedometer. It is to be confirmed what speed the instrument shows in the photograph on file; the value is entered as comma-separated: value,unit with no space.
172.5,km/h
